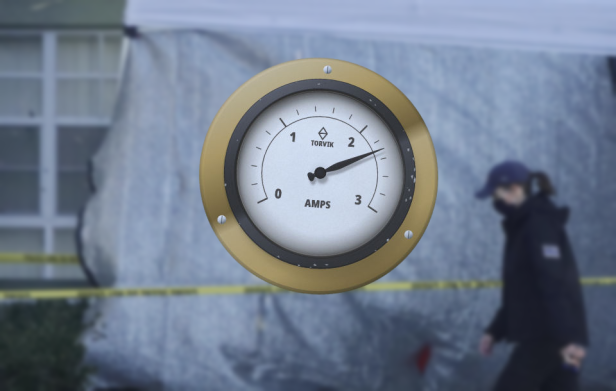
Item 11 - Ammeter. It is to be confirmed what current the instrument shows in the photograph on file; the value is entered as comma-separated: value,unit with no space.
2.3,A
